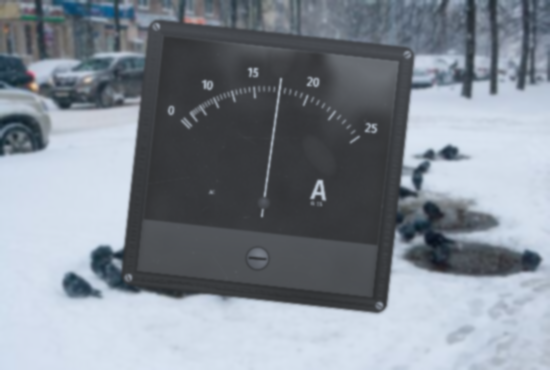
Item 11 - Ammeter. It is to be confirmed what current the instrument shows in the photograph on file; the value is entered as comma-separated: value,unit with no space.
17.5,A
